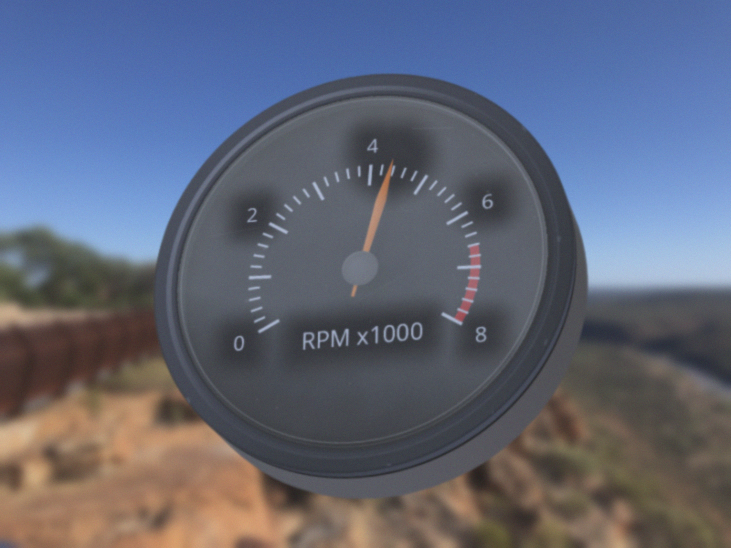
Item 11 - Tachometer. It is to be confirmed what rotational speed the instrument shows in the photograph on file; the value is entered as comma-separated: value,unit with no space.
4400,rpm
